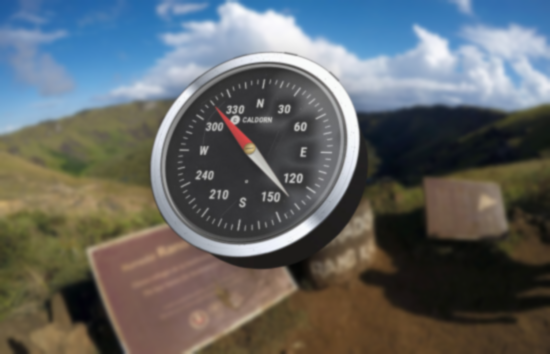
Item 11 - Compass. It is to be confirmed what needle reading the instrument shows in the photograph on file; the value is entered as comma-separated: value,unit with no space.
315,°
